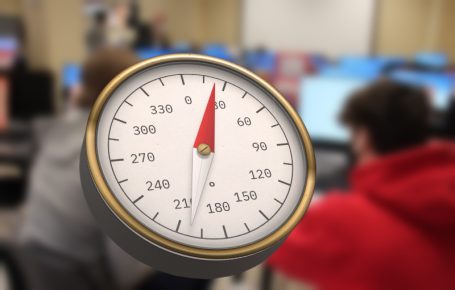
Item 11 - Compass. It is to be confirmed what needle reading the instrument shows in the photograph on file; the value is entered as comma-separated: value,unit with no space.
22.5,°
